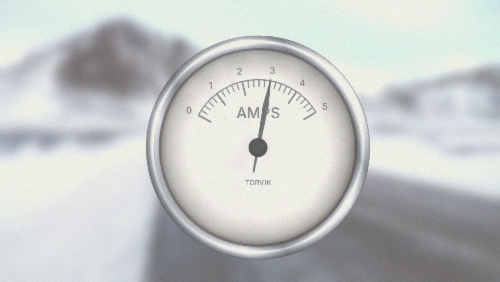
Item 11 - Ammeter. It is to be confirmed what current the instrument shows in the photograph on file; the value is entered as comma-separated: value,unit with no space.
3,A
